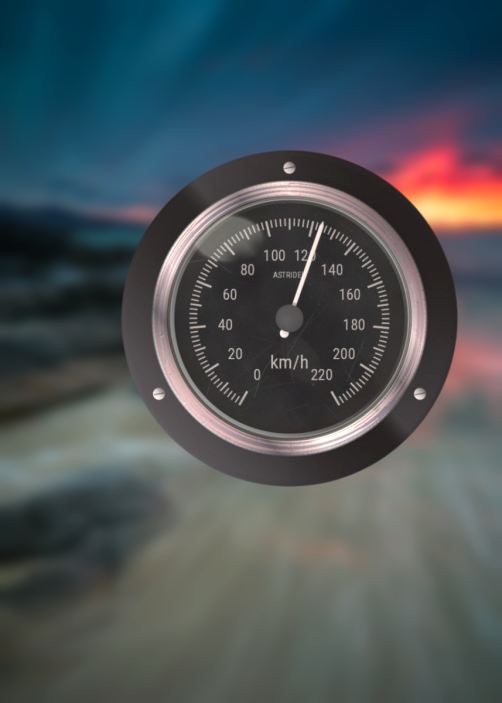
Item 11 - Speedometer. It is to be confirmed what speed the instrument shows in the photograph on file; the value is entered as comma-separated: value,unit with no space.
124,km/h
